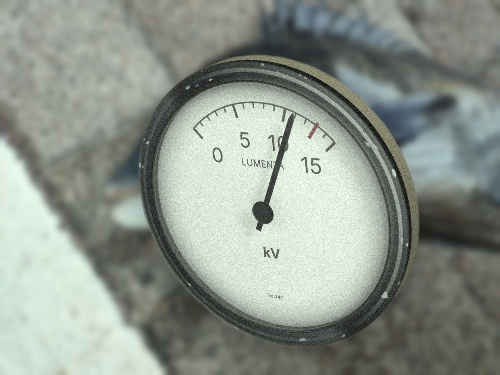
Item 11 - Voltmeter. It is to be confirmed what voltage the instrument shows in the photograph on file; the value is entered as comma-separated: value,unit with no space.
11,kV
